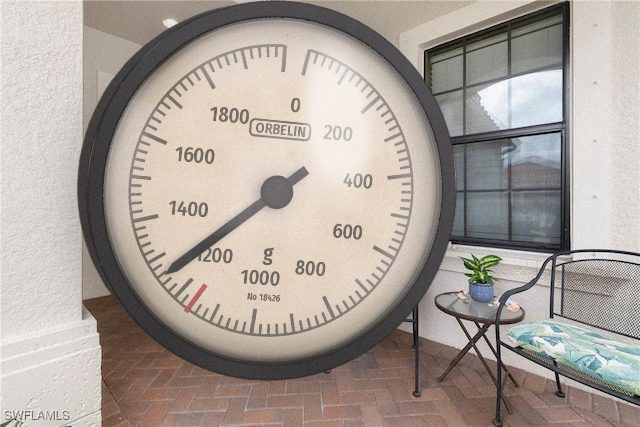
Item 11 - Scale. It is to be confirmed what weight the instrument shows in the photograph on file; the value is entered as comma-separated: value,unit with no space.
1260,g
